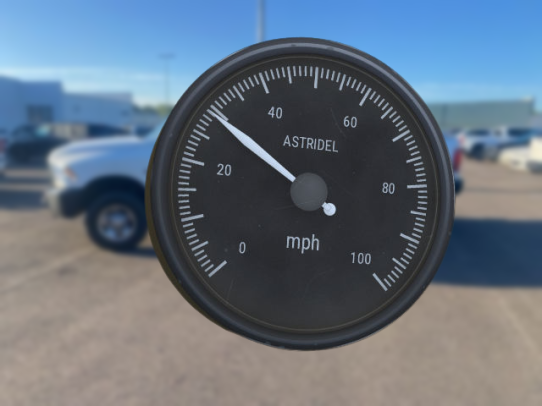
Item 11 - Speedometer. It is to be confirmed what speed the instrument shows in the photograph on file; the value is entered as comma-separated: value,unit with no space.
29,mph
